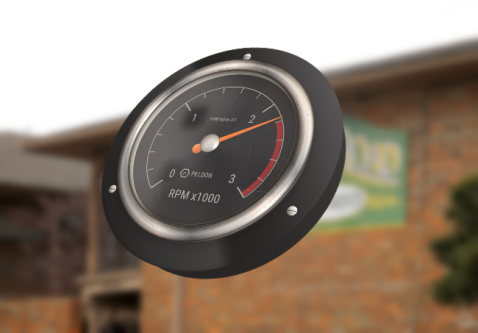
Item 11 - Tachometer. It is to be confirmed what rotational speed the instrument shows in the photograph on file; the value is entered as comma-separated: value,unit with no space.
2200,rpm
